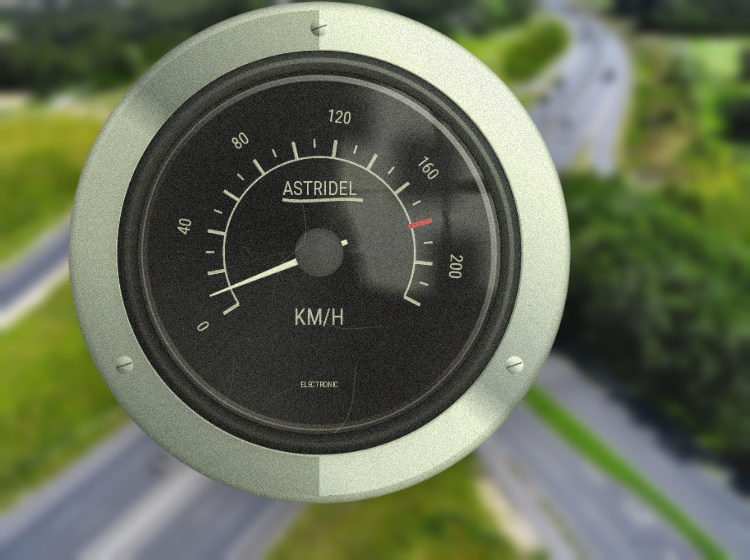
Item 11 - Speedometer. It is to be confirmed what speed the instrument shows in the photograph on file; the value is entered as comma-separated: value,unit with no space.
10,km/h
